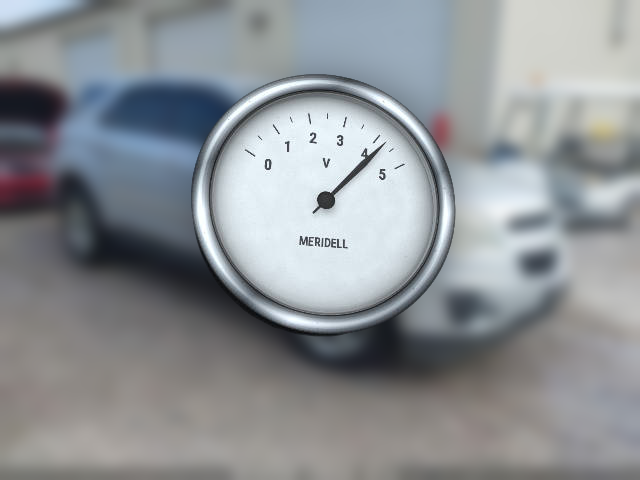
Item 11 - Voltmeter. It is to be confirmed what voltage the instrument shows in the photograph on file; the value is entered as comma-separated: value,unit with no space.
4.25,V
